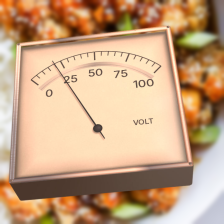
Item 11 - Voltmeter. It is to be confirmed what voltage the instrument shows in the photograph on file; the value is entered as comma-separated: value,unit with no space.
20,V
